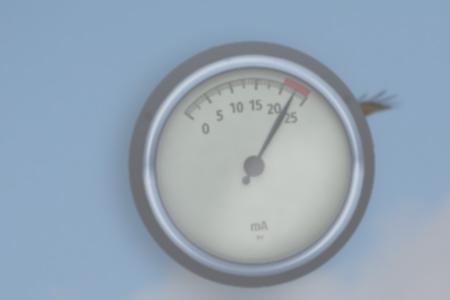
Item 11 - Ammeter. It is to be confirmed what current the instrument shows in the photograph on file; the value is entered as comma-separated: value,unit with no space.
22.5,mA
